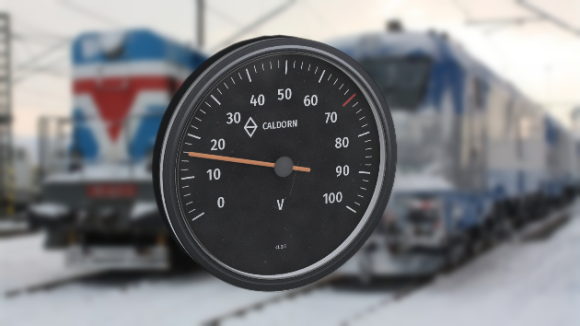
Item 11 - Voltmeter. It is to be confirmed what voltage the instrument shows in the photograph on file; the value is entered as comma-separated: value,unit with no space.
16,V
